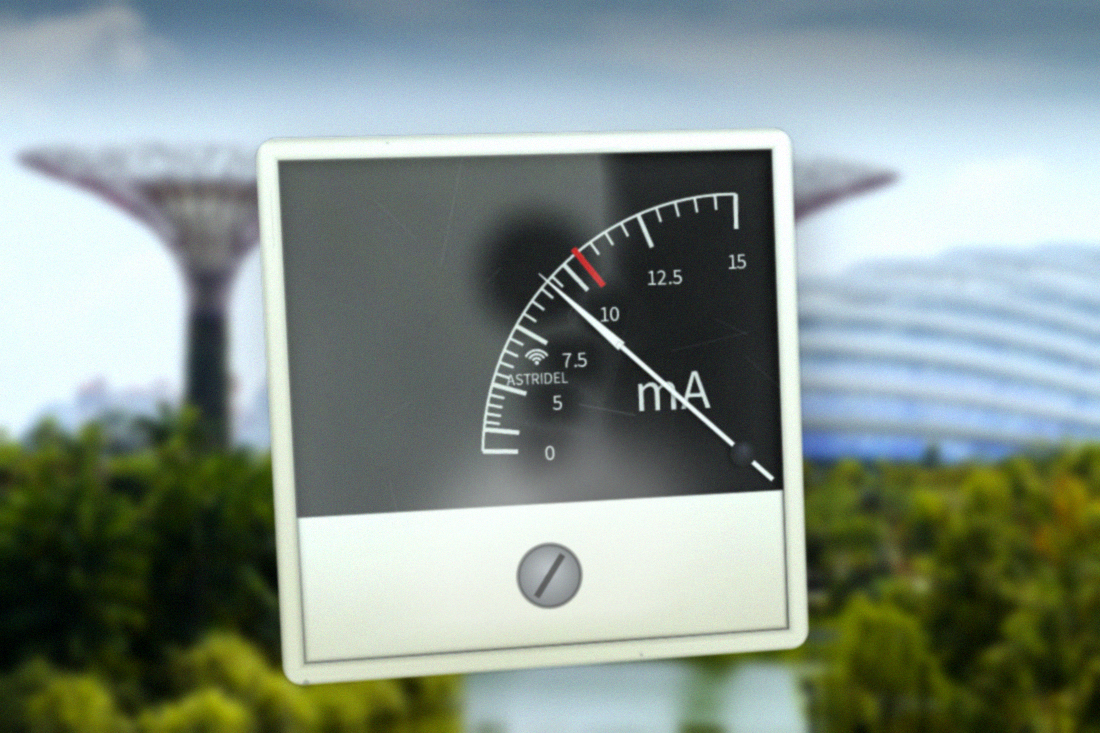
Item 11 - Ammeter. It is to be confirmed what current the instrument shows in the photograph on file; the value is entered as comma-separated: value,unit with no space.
9.25,mA
